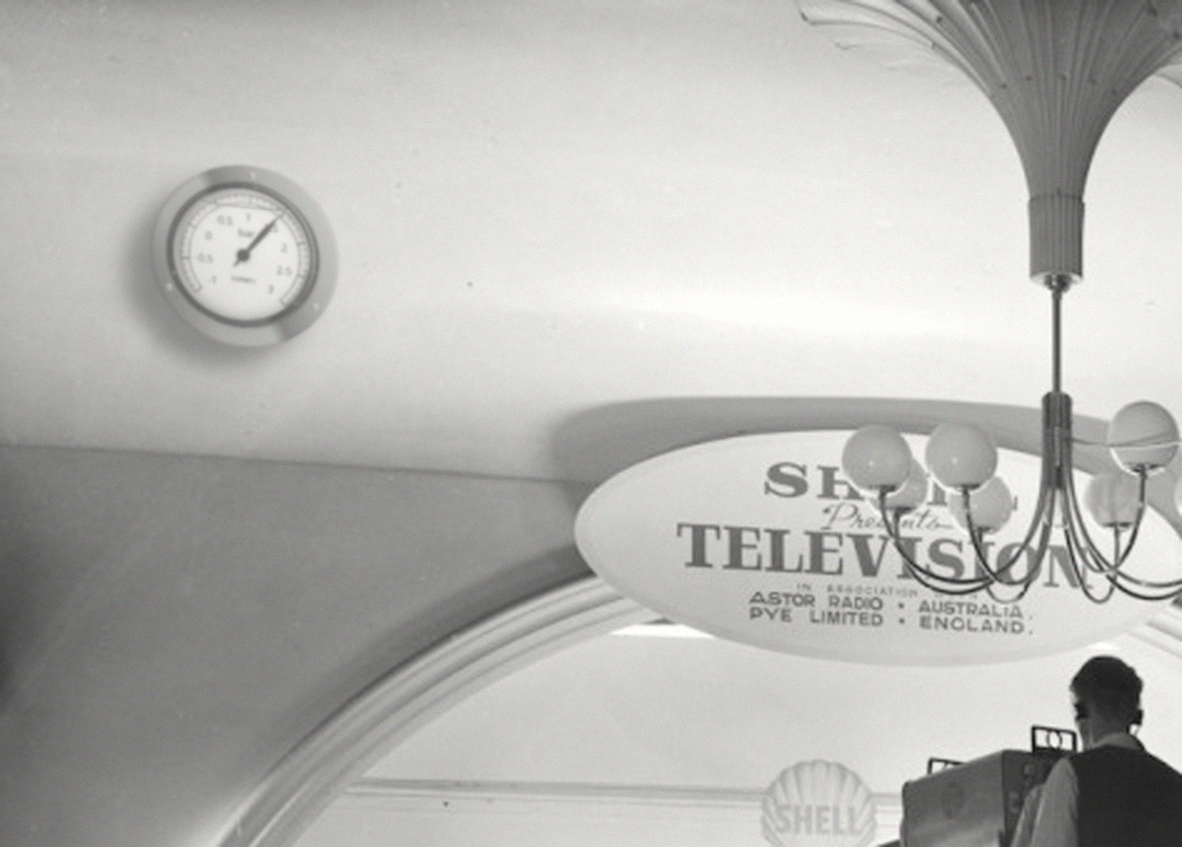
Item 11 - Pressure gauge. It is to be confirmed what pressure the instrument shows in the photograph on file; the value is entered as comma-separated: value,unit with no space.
1.5,bar
